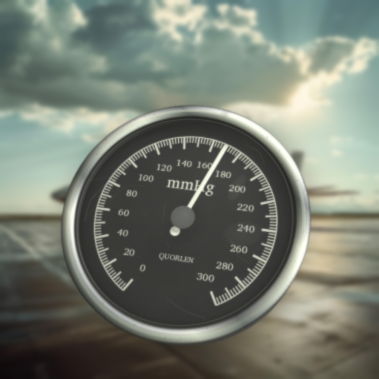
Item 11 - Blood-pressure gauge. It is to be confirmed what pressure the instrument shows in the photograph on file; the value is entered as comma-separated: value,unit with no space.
170,mmHg
